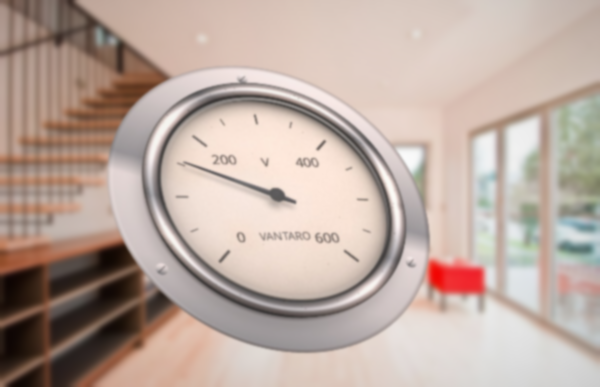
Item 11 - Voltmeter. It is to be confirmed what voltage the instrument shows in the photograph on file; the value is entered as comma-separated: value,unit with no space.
150,V
